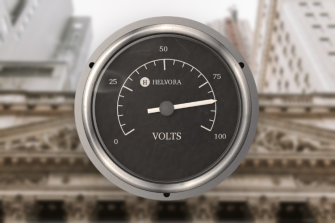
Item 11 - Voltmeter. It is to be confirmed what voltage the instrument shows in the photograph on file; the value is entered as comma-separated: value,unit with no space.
85,V
